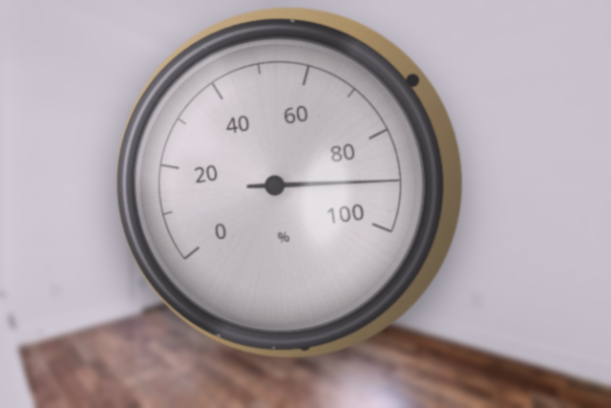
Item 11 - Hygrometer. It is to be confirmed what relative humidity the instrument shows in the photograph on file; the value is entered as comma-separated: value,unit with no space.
90,%
